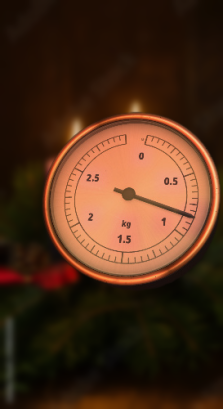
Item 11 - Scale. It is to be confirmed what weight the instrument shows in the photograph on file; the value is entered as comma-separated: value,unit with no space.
0.85,kg
